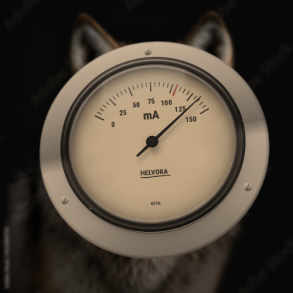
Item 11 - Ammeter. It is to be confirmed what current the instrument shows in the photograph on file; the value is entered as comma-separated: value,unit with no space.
135,mA
